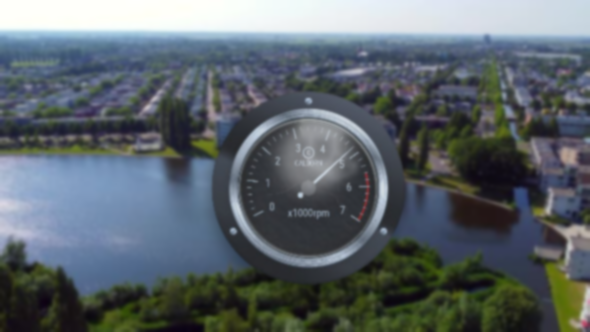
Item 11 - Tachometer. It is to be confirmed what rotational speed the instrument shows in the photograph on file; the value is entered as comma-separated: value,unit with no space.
4800,rpm
